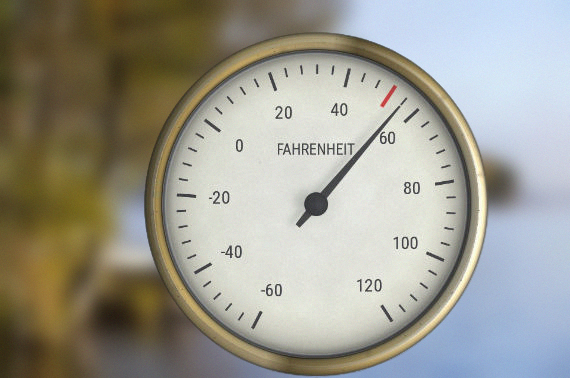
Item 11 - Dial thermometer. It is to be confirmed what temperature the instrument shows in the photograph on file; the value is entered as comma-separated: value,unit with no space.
56,°F
